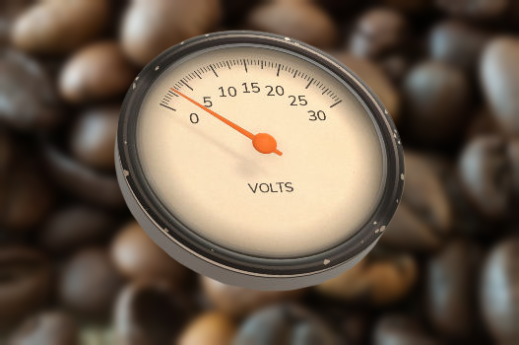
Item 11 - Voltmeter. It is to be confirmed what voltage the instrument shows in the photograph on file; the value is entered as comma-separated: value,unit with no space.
2.5,V
